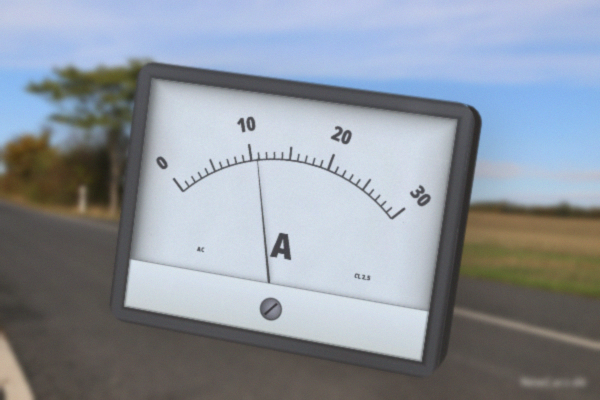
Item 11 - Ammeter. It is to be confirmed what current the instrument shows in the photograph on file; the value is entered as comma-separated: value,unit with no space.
11,A
